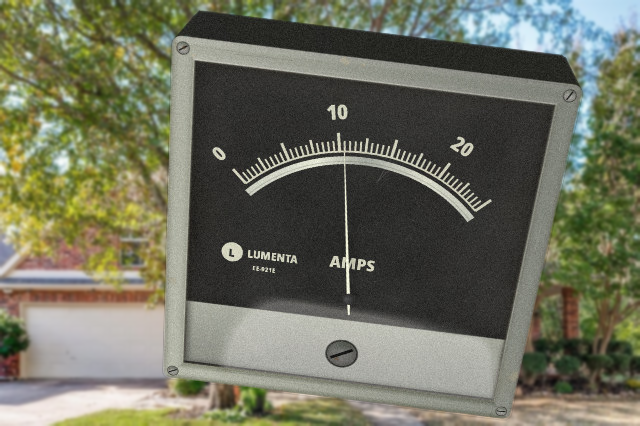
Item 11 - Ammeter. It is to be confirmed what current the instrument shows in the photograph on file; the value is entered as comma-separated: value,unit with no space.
10.5,A
